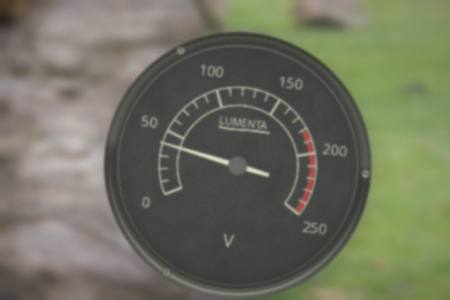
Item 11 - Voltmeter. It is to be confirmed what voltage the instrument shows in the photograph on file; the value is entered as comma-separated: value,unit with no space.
40,V
